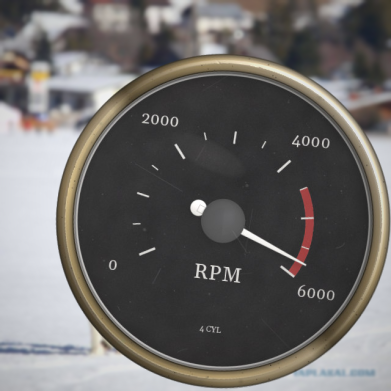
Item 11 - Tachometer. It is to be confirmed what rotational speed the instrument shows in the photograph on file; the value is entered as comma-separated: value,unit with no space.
5750,rpm
